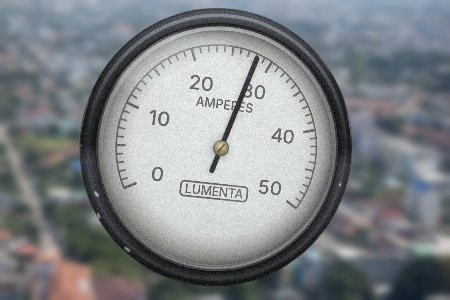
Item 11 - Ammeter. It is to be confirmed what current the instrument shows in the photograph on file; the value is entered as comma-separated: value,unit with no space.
28,A
